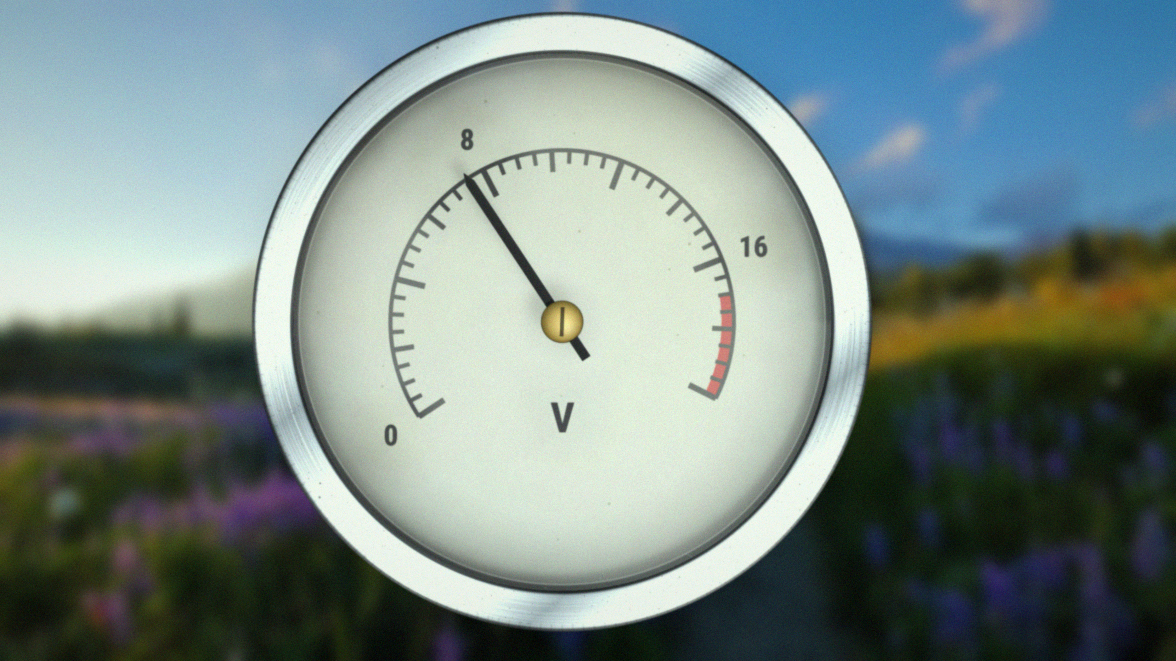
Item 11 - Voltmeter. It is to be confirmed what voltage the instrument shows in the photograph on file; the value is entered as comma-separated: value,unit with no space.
7.5,V
